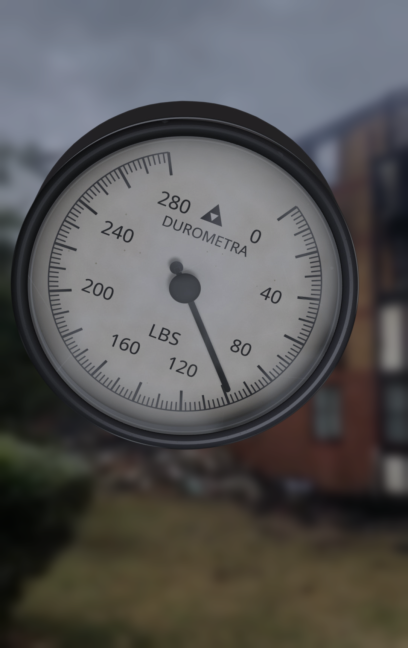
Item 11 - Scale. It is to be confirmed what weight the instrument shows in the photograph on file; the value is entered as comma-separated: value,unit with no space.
98,lb
